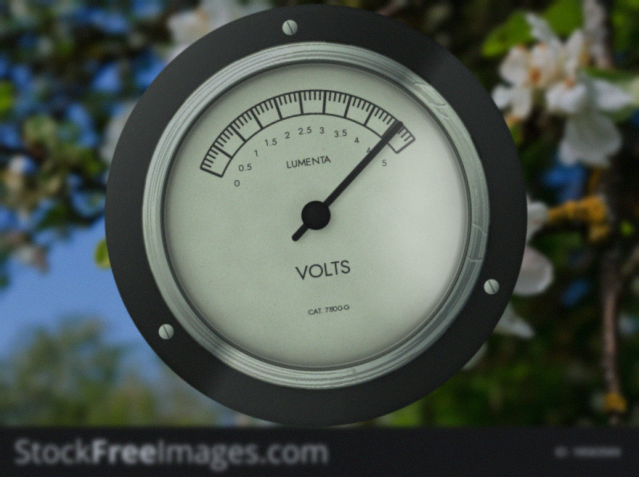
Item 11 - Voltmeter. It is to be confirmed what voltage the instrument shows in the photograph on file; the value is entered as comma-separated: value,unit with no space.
4.6,V
